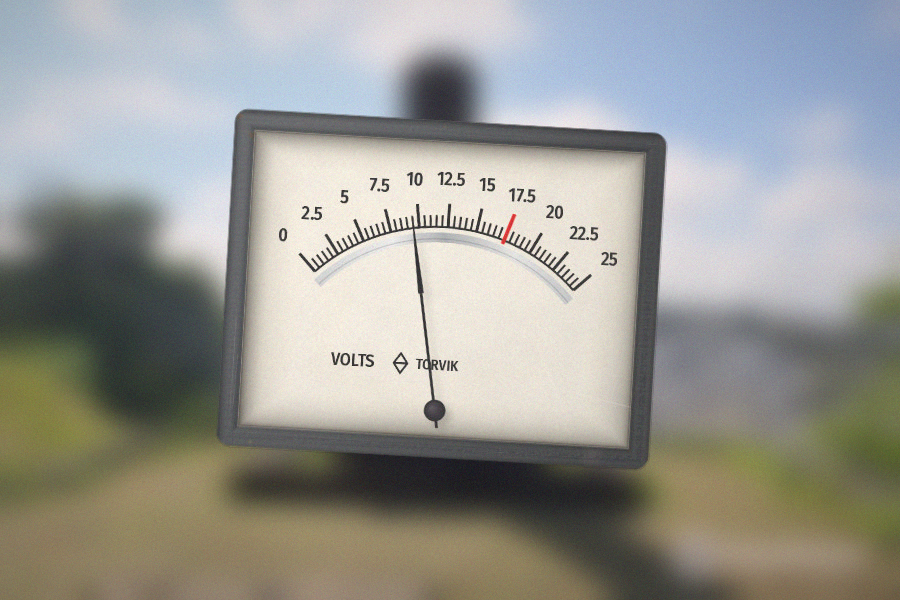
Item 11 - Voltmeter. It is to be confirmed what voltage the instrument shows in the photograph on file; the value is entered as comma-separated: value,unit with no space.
9.5,V
